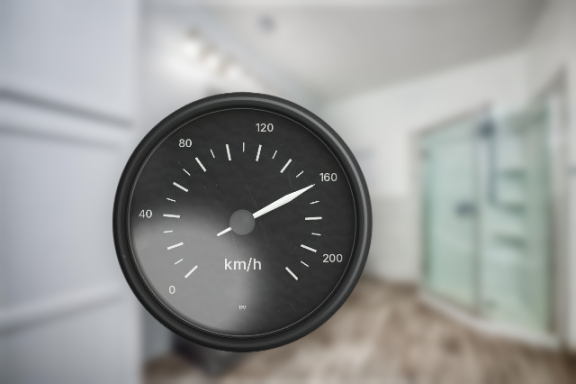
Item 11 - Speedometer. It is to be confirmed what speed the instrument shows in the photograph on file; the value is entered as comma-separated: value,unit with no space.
160,km/h
